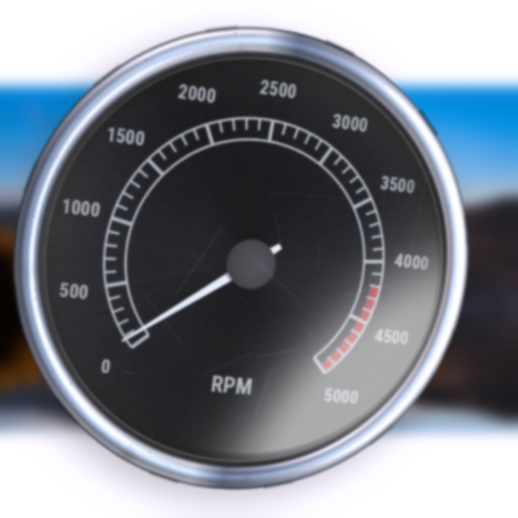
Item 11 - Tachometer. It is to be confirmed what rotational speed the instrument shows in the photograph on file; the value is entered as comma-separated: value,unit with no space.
100,rpm
